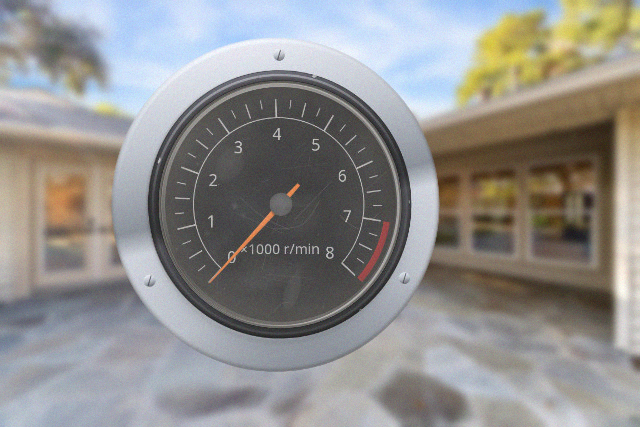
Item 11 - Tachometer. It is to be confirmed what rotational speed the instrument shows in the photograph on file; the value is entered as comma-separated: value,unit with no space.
0,rpm
